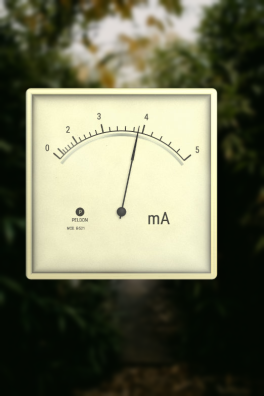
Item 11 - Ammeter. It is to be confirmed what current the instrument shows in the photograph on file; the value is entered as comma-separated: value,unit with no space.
3.9,mA
